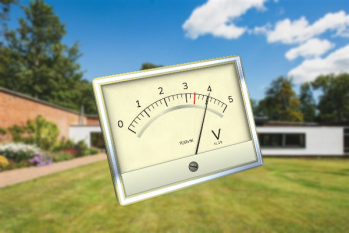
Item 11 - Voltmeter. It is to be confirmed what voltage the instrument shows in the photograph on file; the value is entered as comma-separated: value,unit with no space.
4,V
